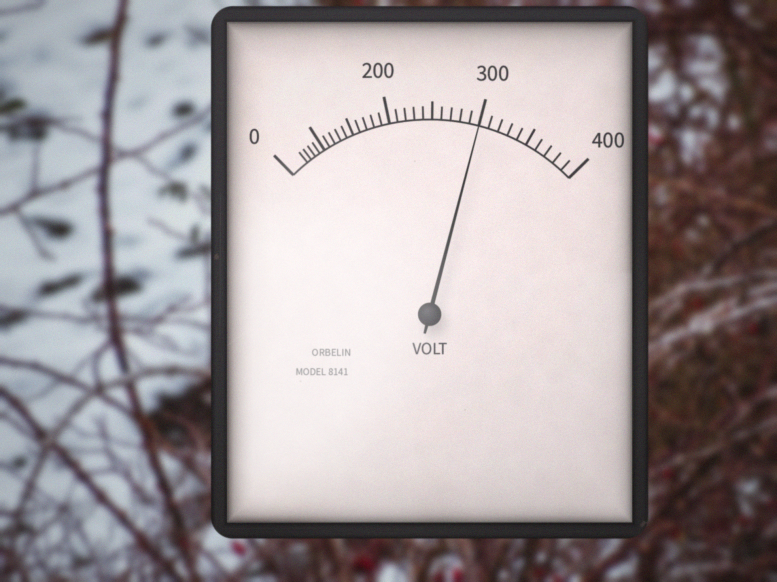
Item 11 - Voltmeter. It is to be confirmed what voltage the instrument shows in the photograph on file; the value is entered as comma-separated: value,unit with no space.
300,V
